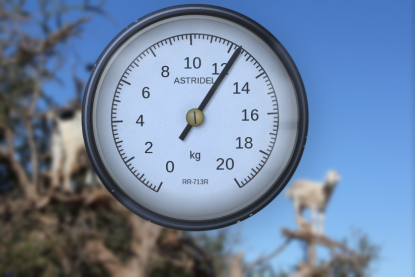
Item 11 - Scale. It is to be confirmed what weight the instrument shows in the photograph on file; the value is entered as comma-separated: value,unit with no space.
12.4,kg
